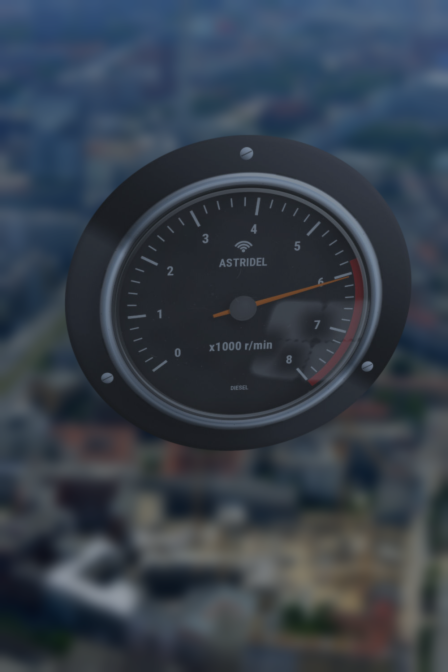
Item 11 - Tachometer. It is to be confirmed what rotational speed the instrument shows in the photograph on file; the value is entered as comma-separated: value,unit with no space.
6000,rpm
